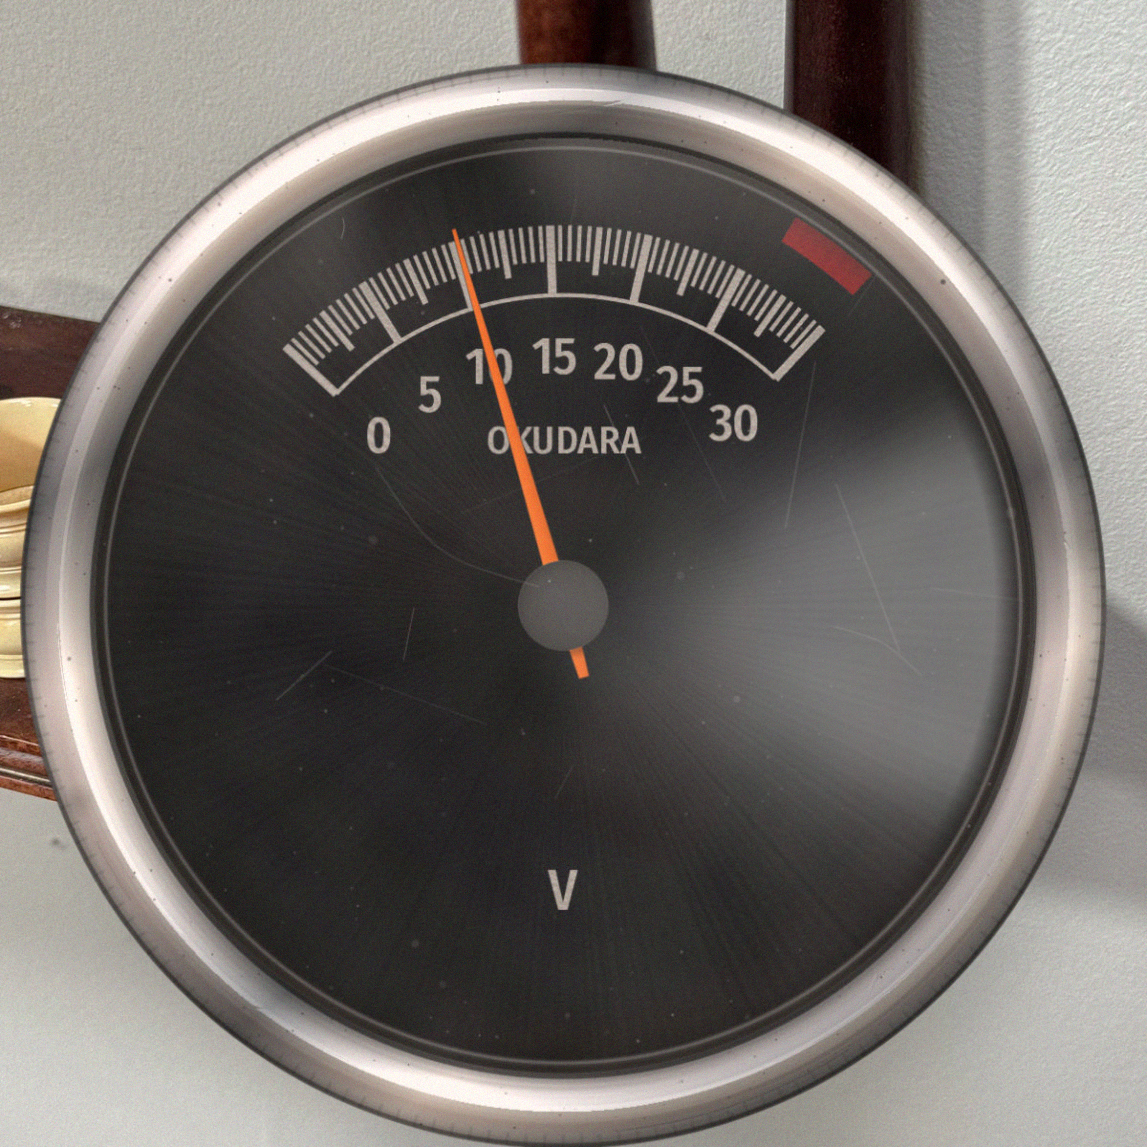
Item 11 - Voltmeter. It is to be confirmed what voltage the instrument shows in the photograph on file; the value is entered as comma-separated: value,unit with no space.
10.25,V
